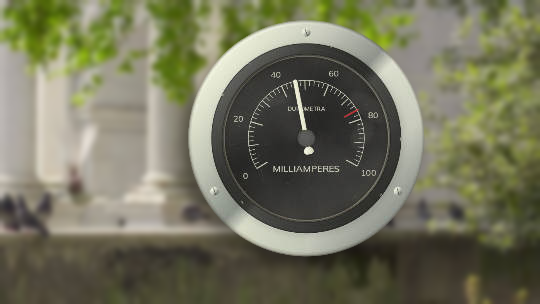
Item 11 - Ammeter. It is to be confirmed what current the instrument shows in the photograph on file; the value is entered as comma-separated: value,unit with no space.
46,mA
